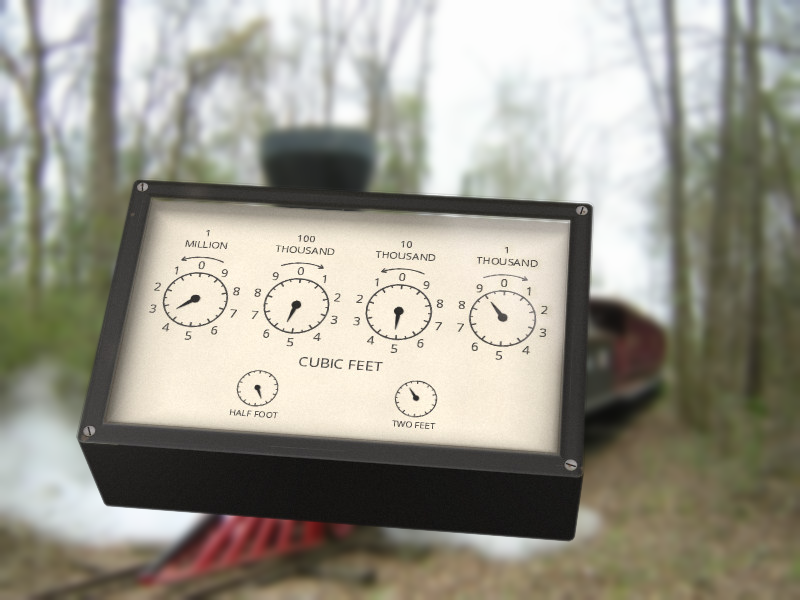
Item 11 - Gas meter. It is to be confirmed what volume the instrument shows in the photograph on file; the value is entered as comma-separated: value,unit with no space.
354900,ft³
